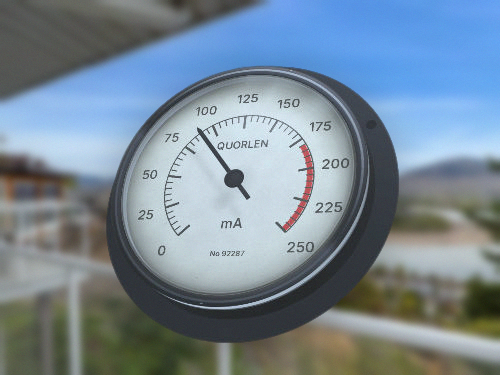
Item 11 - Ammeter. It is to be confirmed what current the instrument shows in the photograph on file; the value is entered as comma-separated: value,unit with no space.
90,mA
